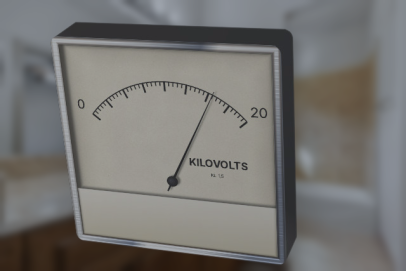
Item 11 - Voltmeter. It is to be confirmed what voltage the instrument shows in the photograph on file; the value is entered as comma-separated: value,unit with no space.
15.5,kV
